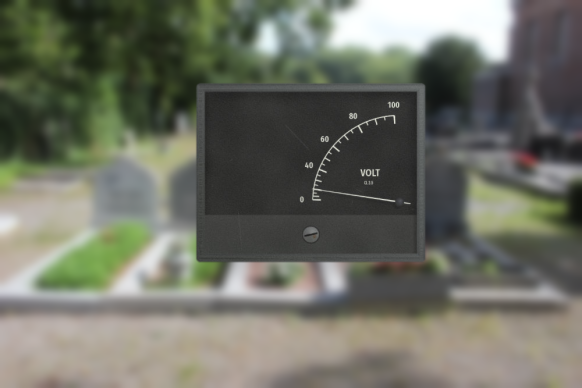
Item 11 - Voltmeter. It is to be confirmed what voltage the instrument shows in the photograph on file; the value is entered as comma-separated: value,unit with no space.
20,V
